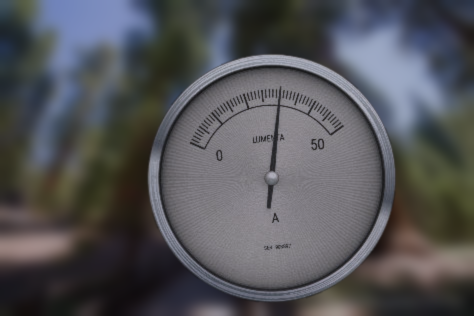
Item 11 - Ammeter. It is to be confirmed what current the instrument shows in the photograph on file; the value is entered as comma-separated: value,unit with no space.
30,A
